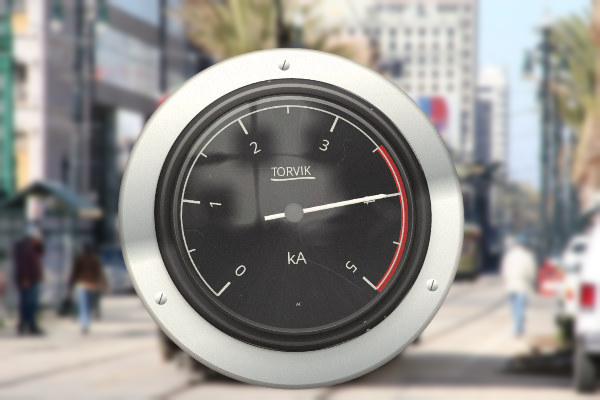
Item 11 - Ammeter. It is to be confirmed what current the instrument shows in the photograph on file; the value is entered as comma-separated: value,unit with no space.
4,kA
